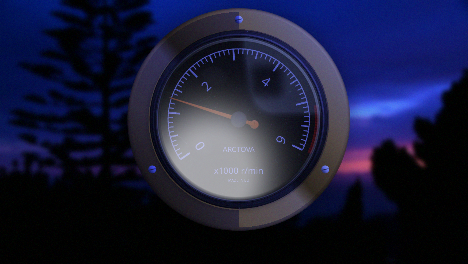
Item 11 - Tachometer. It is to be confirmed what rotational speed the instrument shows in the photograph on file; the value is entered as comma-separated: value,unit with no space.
1300,rpm
